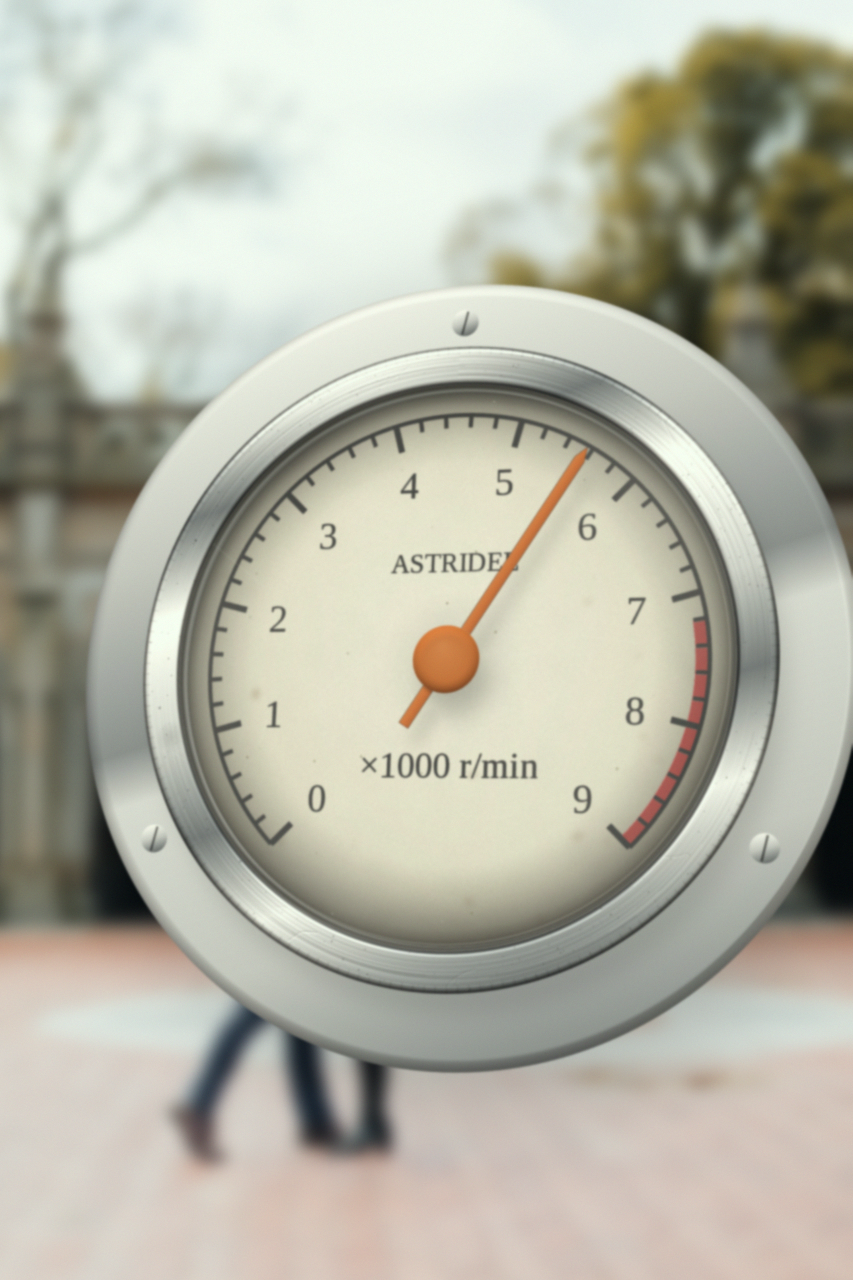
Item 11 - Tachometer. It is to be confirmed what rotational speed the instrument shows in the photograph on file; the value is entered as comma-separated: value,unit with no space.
5600,rpm
